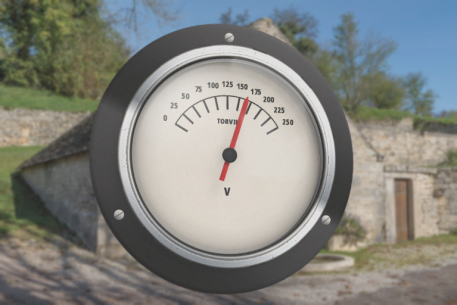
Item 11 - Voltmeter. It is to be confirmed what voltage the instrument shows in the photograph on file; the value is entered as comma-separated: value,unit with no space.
162.5,V
